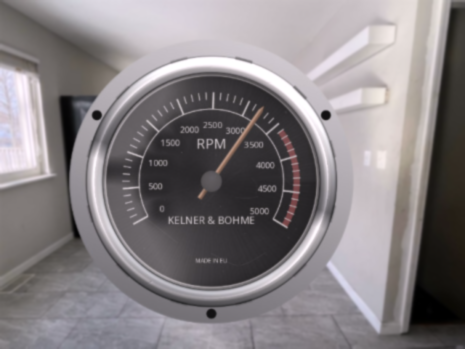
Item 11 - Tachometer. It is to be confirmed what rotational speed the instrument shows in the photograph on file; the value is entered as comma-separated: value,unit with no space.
3200,rpm
